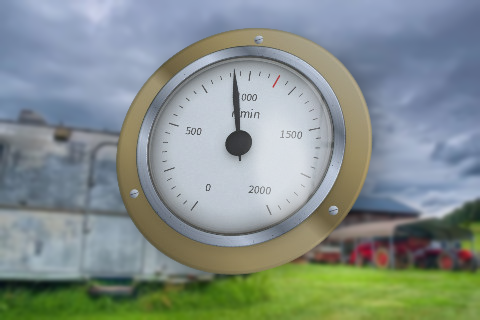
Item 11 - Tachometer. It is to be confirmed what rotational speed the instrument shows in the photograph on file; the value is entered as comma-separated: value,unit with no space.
925,rpm
